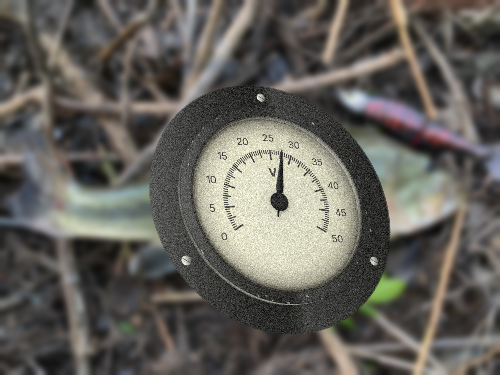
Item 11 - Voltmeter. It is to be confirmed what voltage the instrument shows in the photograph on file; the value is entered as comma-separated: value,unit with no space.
27.5,V
